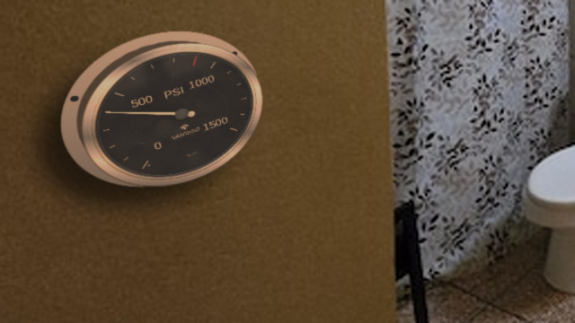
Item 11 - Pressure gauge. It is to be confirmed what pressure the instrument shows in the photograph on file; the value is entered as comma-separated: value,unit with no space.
400,psi
